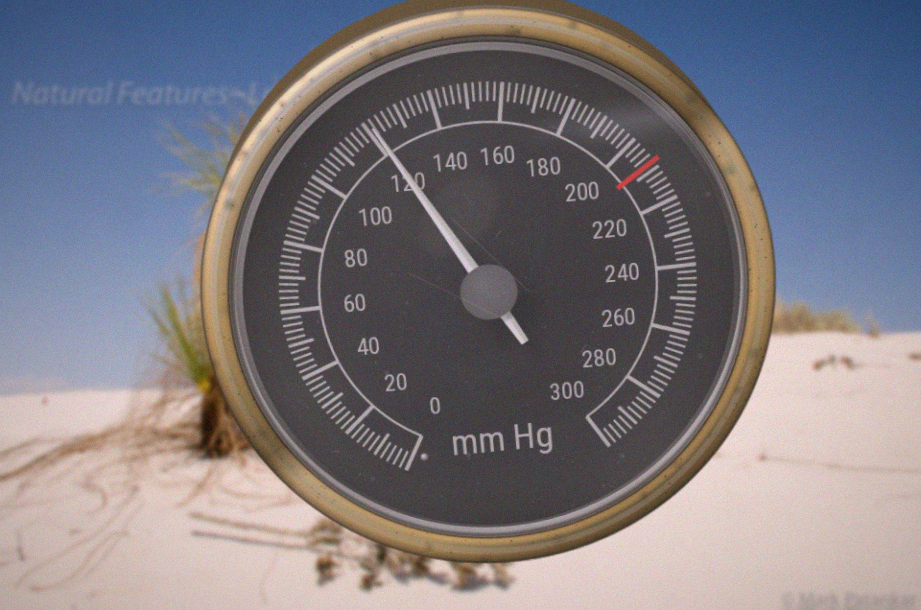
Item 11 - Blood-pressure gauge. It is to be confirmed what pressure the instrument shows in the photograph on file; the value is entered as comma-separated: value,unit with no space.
122,mmHg
